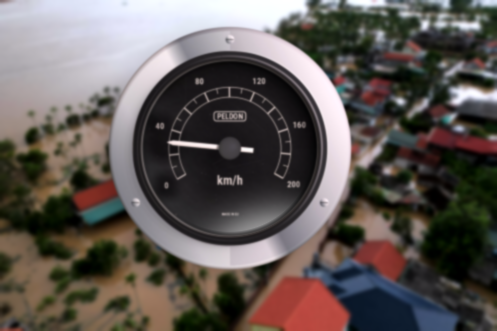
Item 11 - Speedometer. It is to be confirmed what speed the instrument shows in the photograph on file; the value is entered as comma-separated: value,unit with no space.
30,km/h
